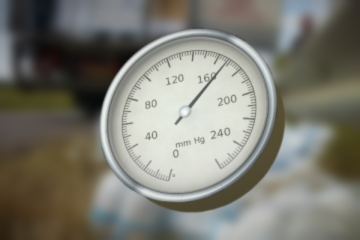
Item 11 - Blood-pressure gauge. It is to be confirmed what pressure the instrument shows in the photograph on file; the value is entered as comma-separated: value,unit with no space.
170,mmHg
